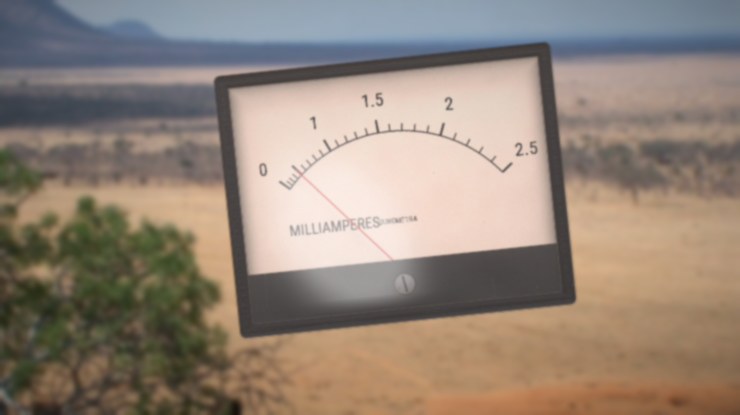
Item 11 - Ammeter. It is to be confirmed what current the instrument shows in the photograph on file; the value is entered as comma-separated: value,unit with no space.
0.5,mA
